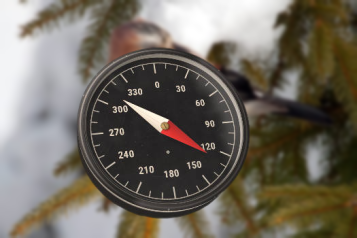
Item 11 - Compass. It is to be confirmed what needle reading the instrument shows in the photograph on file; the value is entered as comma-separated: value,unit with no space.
130,°
